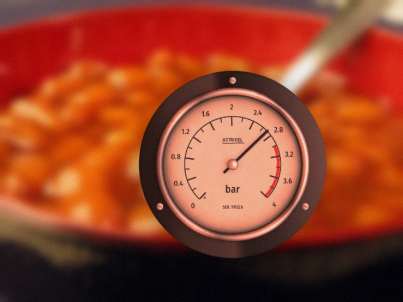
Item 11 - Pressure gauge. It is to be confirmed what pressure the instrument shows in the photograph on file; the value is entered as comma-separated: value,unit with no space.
2.7,bar
